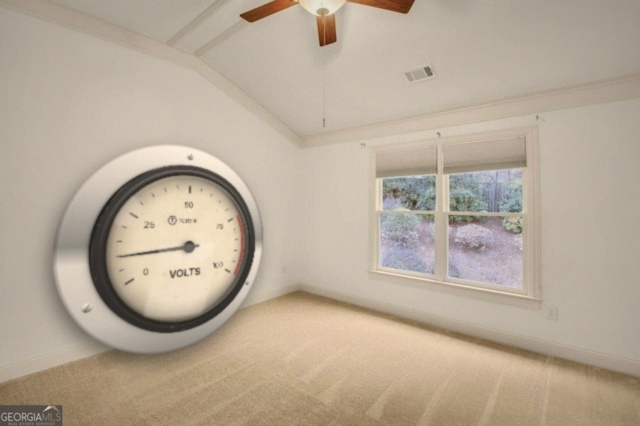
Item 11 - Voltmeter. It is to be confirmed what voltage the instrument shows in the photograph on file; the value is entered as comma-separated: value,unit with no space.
10,V
